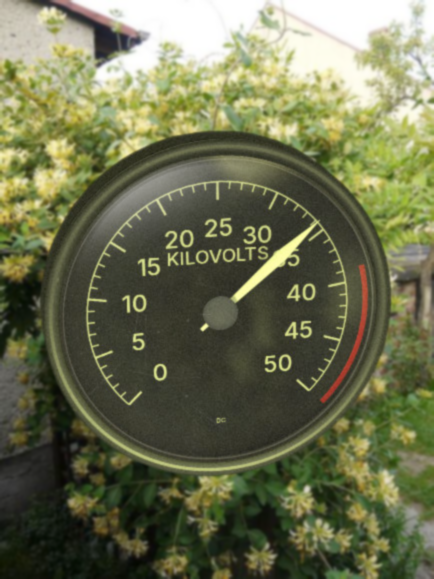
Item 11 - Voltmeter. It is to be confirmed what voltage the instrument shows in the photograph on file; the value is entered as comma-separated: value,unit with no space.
34,kV
